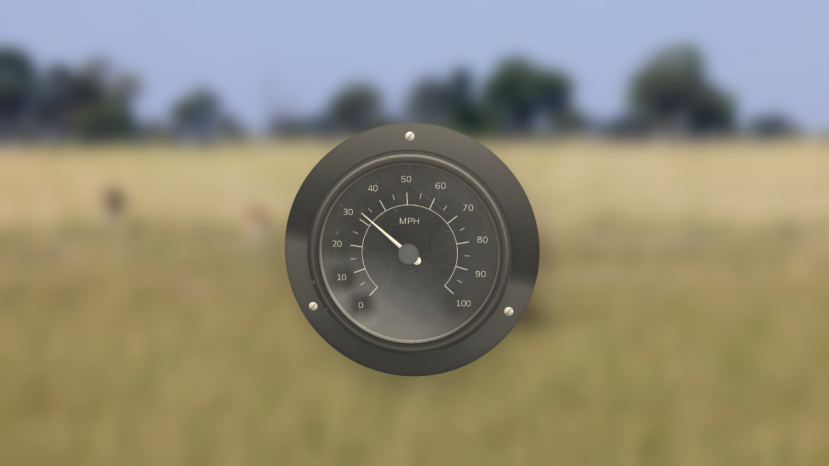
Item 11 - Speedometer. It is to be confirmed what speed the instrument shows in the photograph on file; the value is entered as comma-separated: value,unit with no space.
32.5,mph
